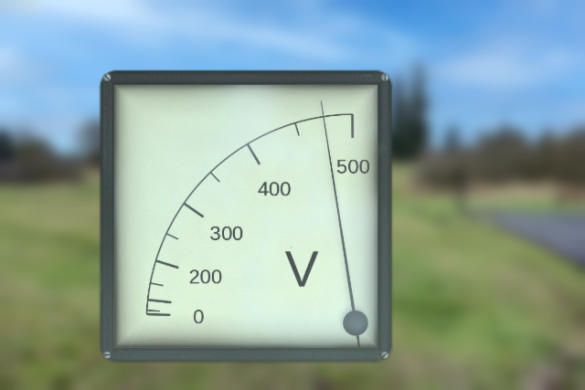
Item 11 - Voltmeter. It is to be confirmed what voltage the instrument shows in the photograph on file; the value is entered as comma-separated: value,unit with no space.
475,V
